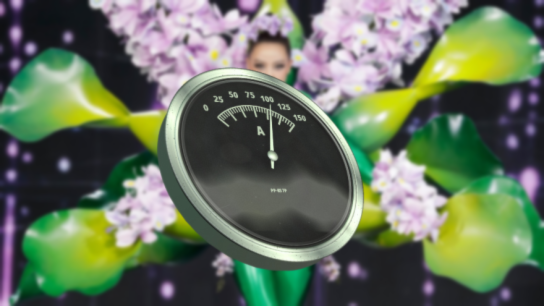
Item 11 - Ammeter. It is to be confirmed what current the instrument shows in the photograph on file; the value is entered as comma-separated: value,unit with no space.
100,A
